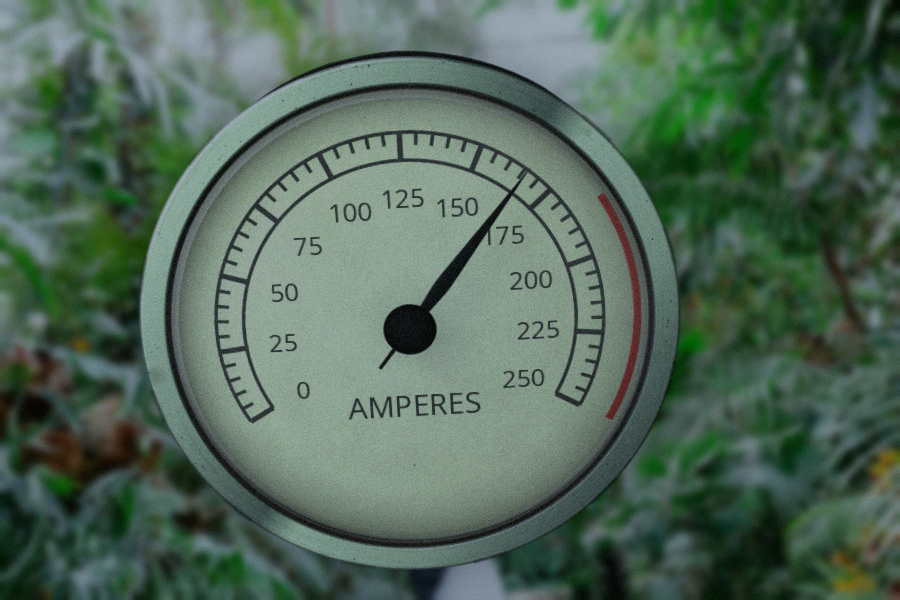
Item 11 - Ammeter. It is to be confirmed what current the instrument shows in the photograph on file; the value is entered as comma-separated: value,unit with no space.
165,A
